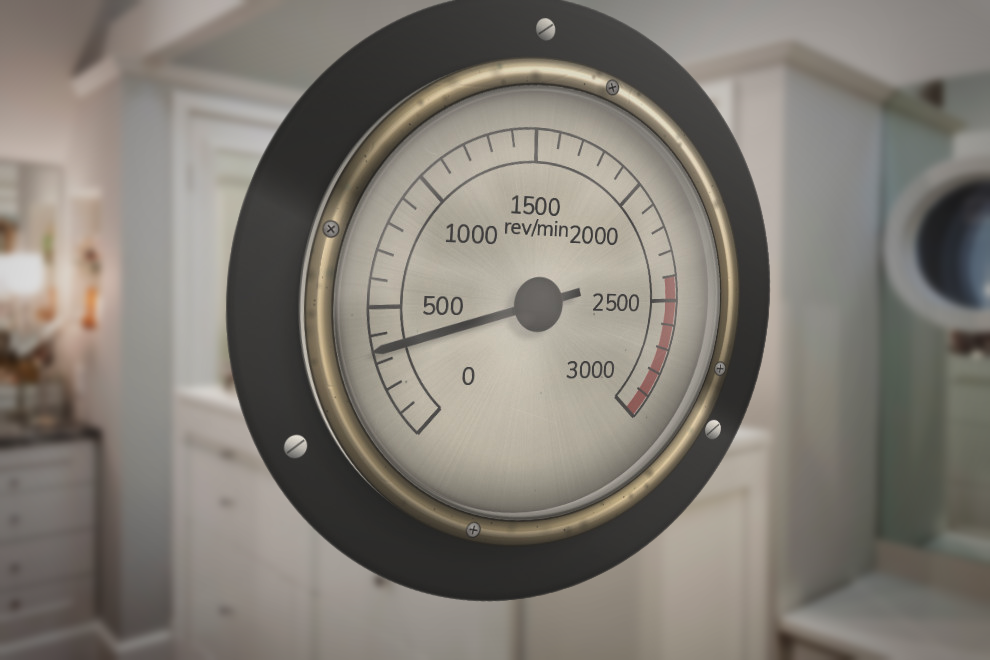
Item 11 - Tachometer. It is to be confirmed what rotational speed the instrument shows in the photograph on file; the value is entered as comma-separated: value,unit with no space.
350,rpm
